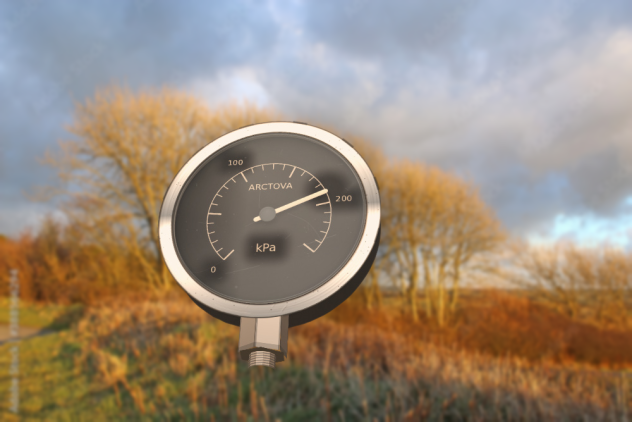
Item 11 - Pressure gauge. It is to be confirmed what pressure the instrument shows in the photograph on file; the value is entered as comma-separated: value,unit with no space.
190,kPa
